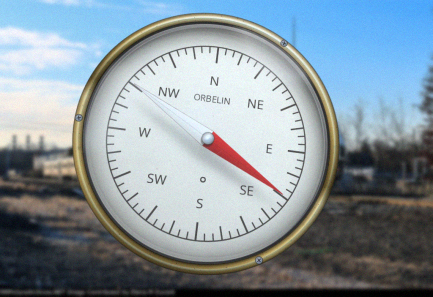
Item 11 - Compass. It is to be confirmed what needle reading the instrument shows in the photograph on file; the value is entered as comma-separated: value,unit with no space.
120,°
